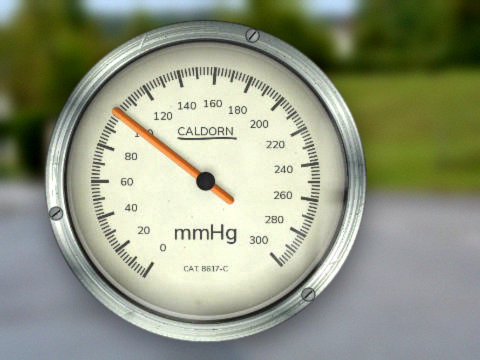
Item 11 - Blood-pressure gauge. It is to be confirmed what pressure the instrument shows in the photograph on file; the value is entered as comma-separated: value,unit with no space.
100,mmHg
